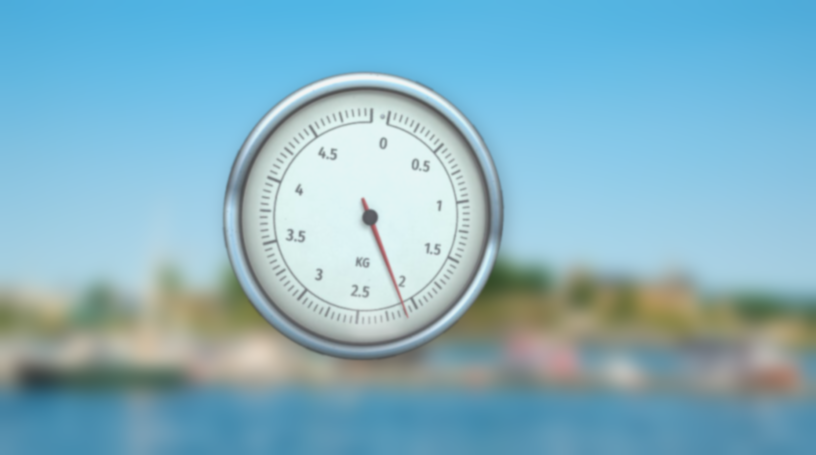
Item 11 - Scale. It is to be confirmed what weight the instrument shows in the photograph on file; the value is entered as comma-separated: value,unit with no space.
2.1,kg
